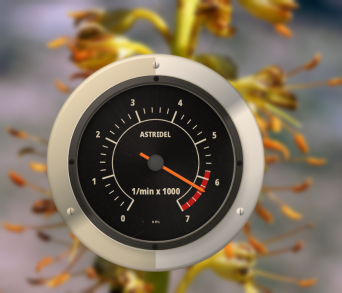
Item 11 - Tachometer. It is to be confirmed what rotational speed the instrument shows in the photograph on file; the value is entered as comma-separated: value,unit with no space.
6300,rpm
